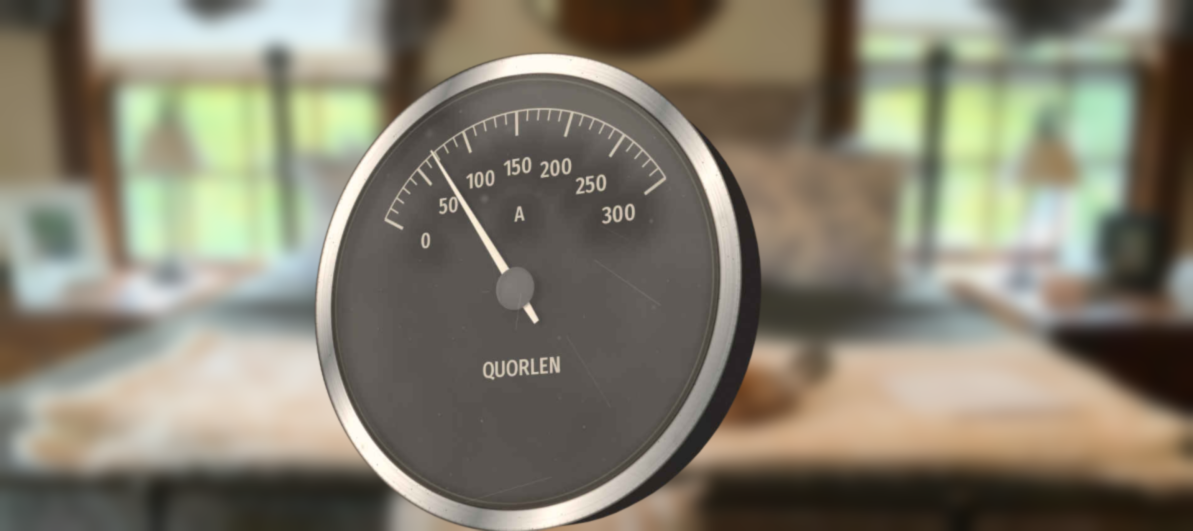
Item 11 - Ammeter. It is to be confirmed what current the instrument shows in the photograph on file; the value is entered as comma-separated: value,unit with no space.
70,A
